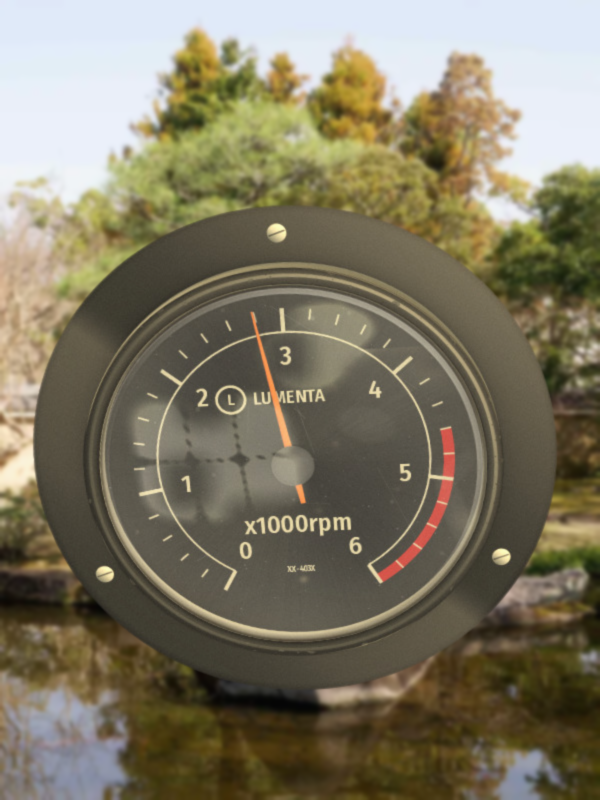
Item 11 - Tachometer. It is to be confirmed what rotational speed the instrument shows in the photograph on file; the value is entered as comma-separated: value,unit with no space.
2800,rpm
